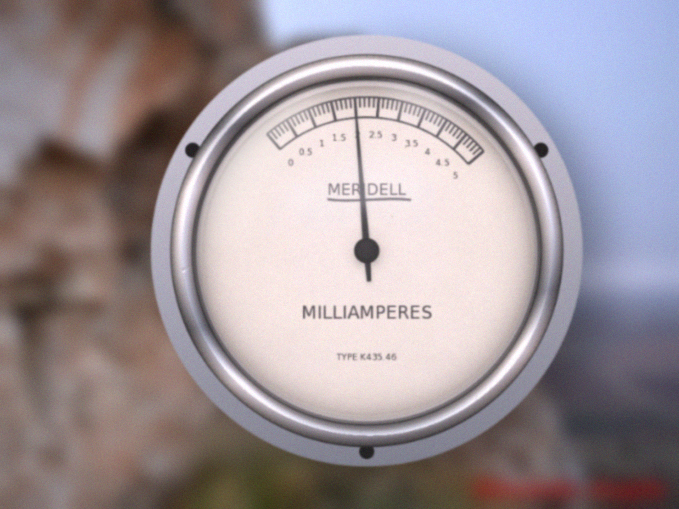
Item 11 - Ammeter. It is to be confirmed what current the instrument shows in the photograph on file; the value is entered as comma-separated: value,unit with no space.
2,mA
